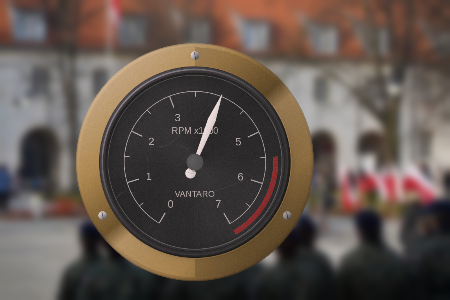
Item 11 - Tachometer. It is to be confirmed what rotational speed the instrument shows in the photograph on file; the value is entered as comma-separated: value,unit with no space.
4000,rpm
